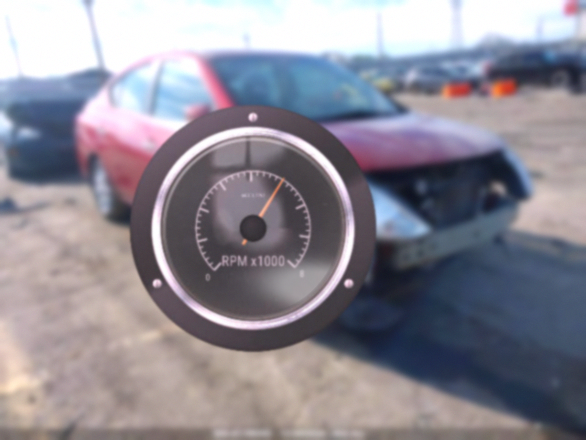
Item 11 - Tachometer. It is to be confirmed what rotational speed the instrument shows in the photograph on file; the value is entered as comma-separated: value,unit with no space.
5000,rpm
